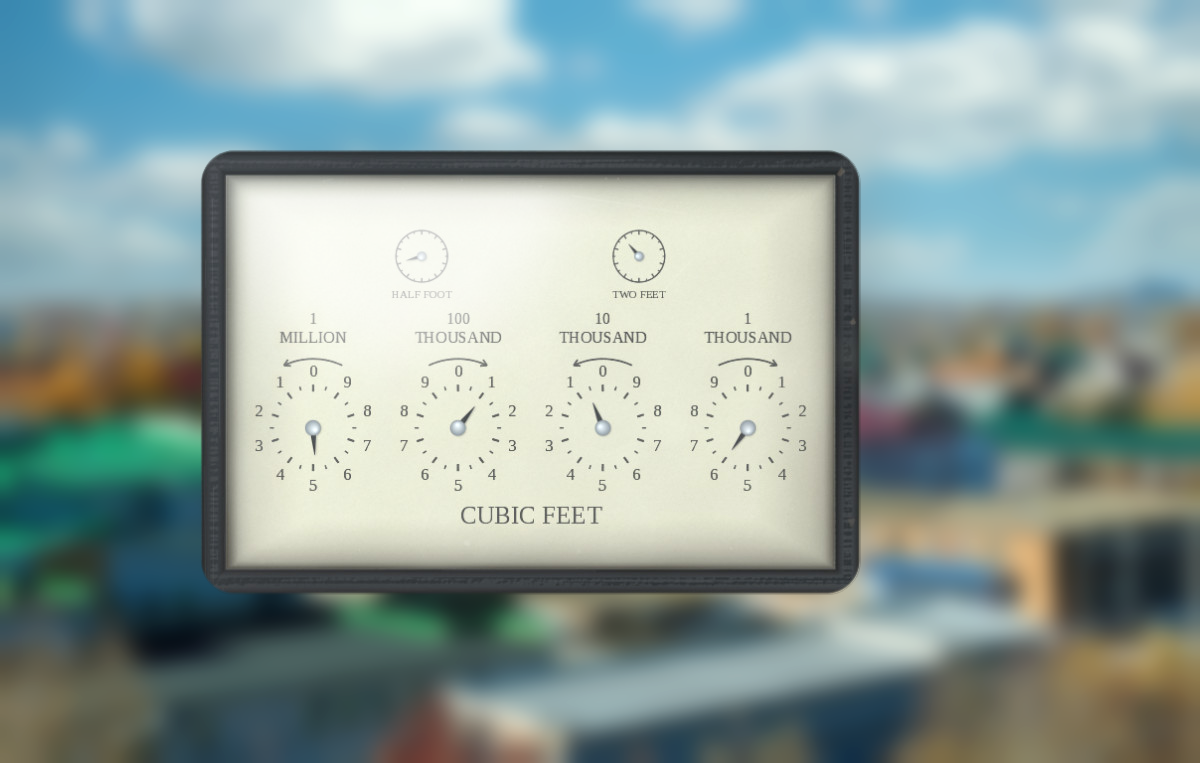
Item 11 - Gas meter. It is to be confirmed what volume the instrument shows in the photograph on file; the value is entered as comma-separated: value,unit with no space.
510600,ft³
